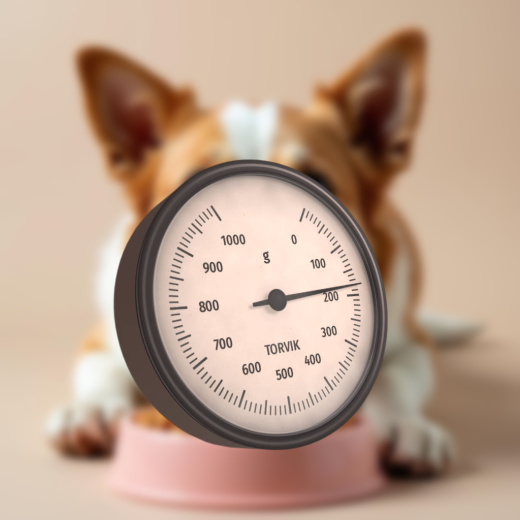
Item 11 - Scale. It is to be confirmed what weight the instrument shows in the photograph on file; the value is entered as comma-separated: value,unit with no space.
180,g
